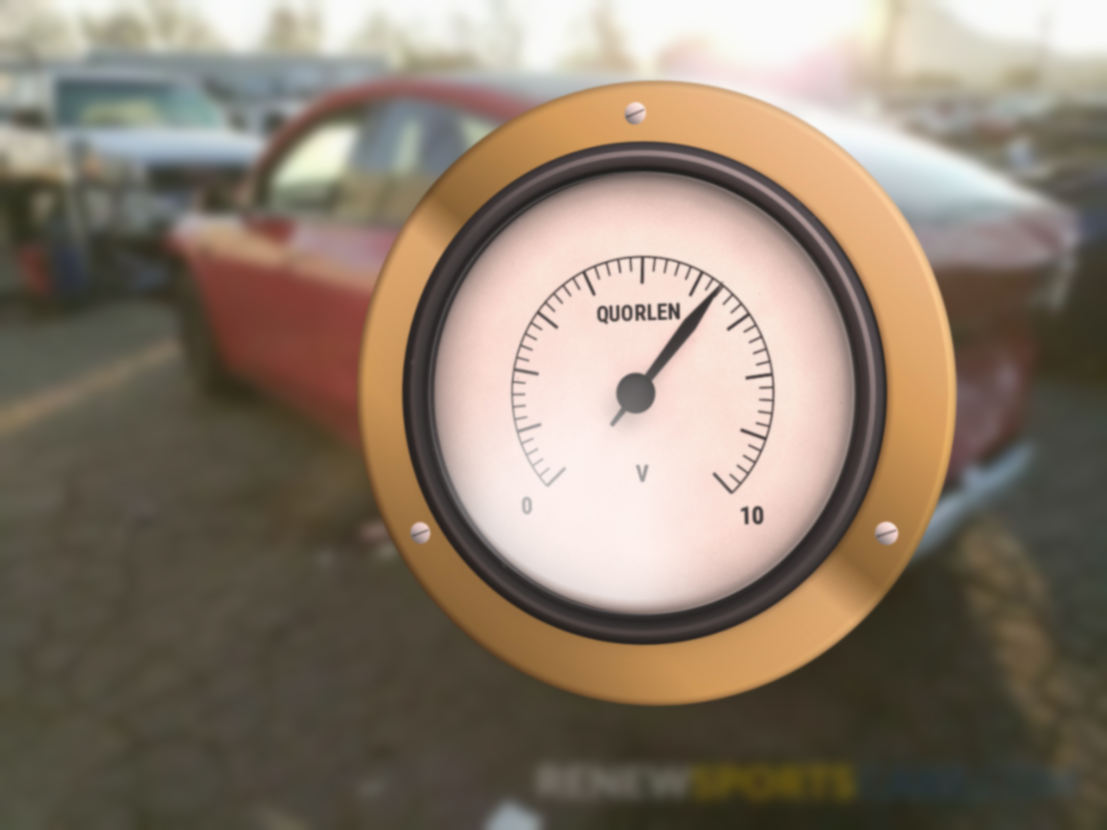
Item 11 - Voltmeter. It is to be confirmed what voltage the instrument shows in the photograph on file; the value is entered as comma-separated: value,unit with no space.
6.4,V
